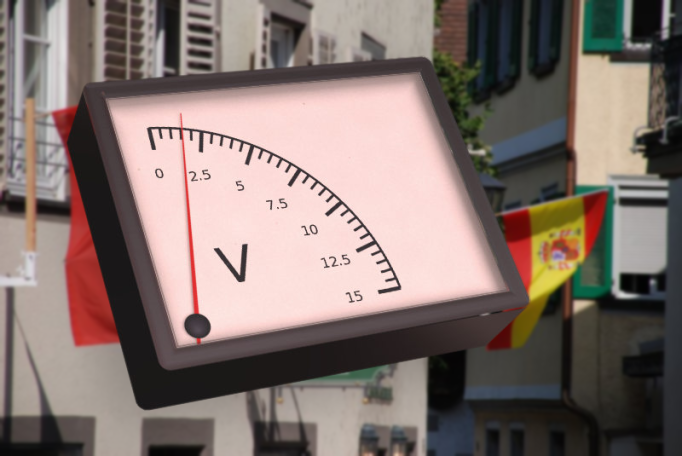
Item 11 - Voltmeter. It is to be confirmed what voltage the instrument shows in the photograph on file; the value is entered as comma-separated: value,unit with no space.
1.5,V
